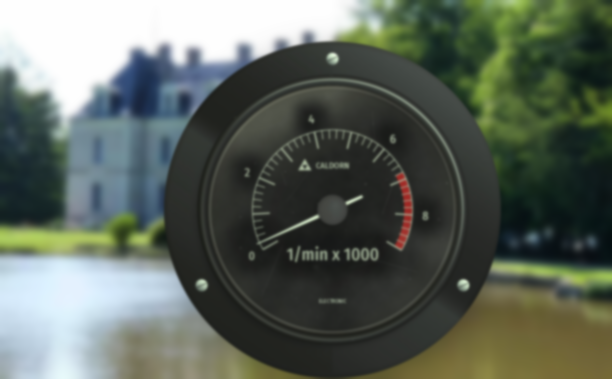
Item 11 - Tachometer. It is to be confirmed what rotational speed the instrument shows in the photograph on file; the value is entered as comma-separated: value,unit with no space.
200,rpm
